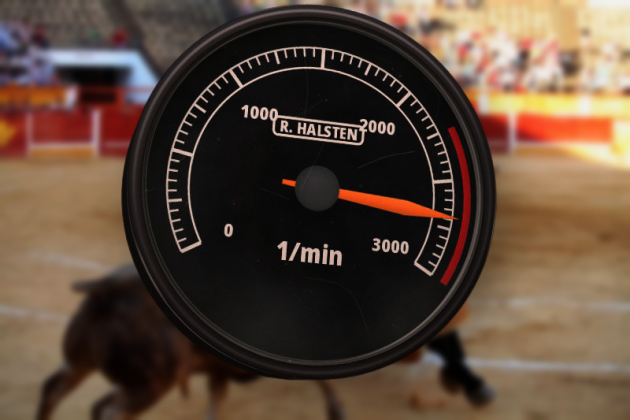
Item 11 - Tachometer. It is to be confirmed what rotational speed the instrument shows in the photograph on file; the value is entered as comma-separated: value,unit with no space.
2700,rpm
